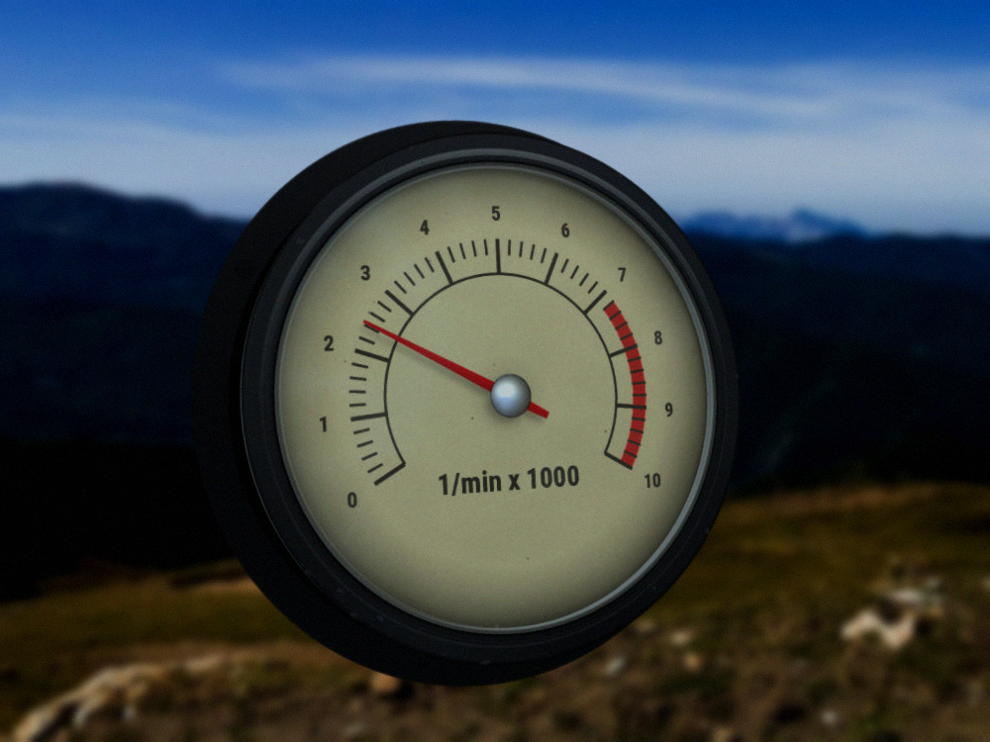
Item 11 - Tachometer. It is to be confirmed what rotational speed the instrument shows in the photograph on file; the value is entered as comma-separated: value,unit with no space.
2400,rpm
